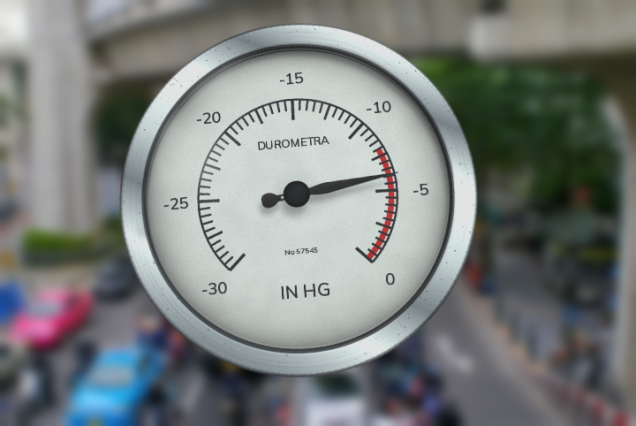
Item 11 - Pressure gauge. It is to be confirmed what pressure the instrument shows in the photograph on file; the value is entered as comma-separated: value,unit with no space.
-6,inHg
